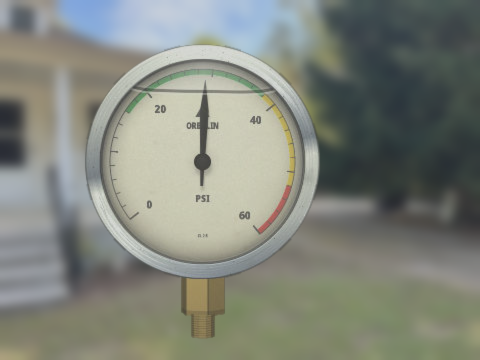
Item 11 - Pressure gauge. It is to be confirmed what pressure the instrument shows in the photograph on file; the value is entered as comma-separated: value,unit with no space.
29,psi
